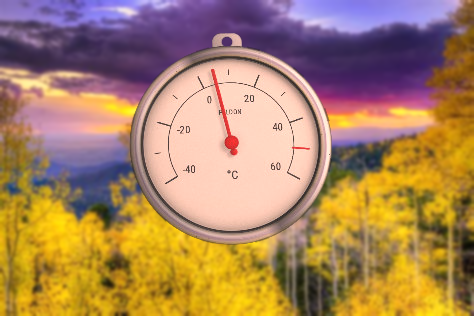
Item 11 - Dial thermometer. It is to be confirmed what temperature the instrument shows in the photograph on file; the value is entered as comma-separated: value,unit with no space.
5,°C
